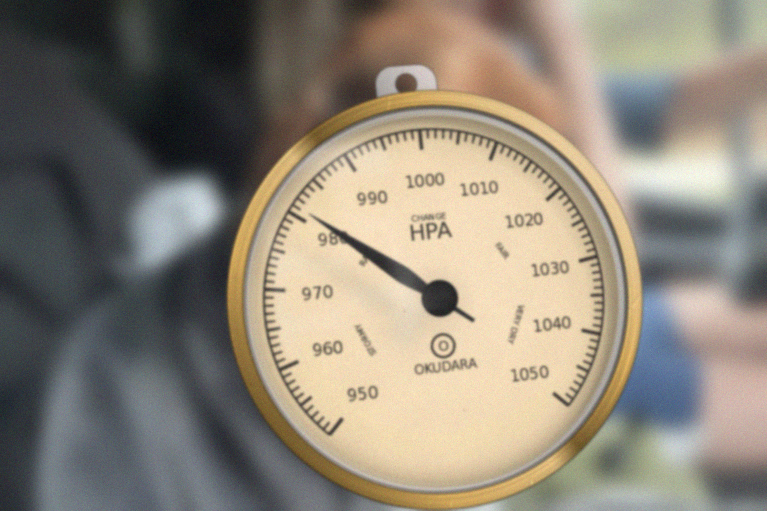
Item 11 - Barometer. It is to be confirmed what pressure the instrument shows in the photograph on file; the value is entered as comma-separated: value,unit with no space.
981,hPa
